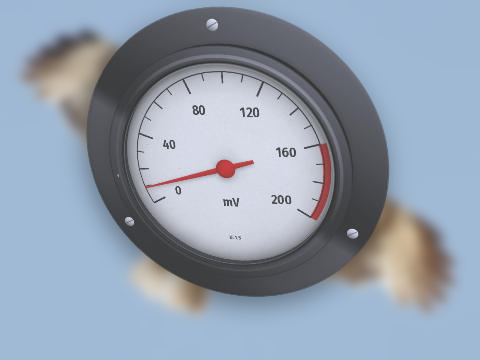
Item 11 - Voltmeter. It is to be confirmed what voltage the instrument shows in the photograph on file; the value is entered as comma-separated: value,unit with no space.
10,mV
